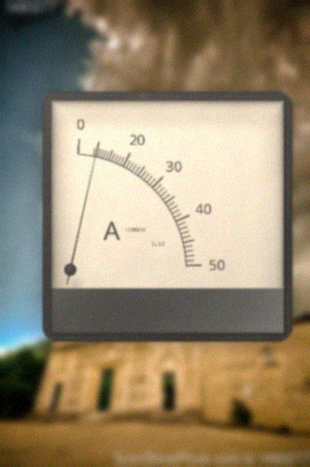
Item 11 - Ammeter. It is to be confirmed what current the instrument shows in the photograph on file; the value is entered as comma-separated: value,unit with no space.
10,A
